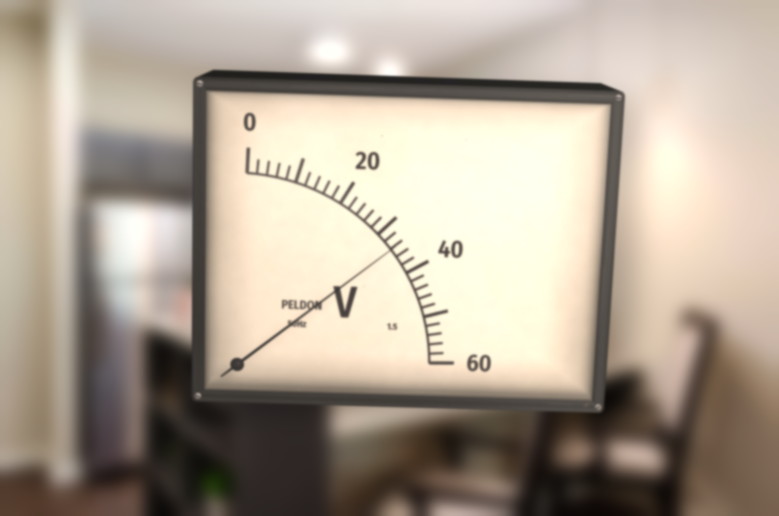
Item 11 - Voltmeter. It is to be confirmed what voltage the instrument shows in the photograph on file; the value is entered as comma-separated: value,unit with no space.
34,V
